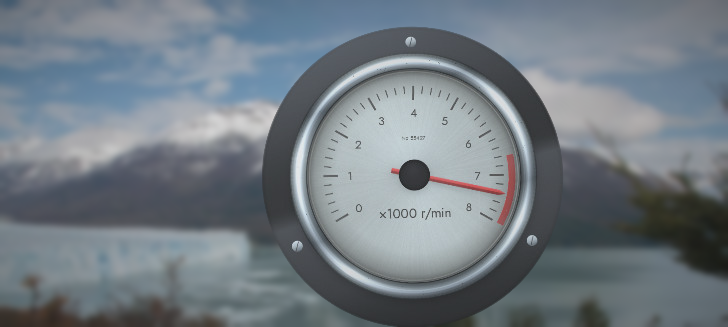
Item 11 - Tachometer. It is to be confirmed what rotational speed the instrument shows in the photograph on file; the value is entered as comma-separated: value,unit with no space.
7400,rpm
